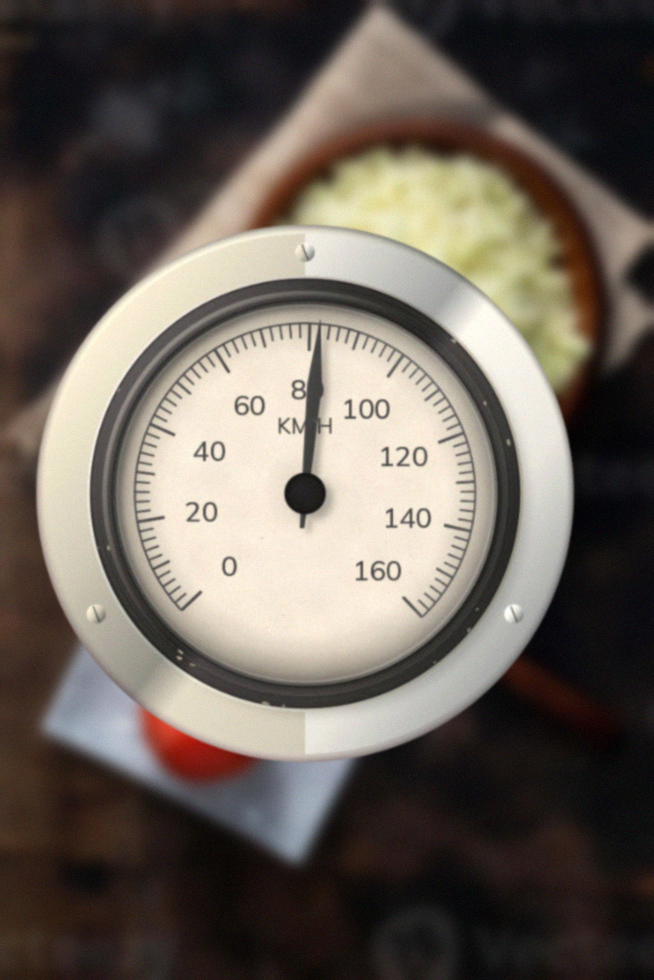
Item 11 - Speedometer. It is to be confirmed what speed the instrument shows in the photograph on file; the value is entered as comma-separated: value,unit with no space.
82,km/h
